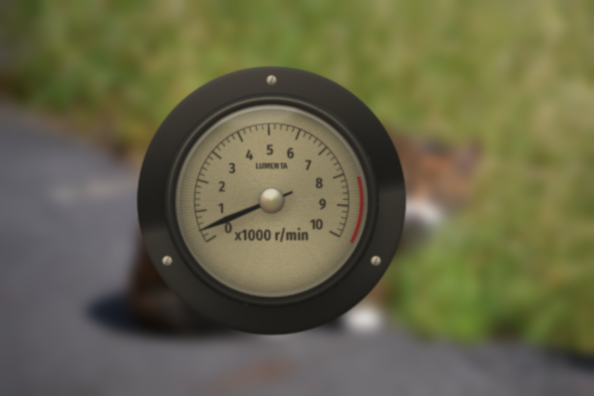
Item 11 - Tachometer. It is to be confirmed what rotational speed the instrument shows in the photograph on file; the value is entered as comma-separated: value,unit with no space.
400,rpm
